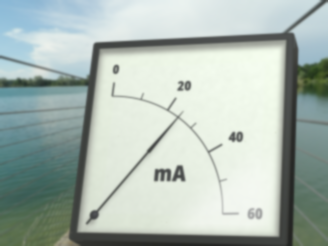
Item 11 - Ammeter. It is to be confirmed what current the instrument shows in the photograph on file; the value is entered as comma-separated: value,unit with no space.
25,mA
